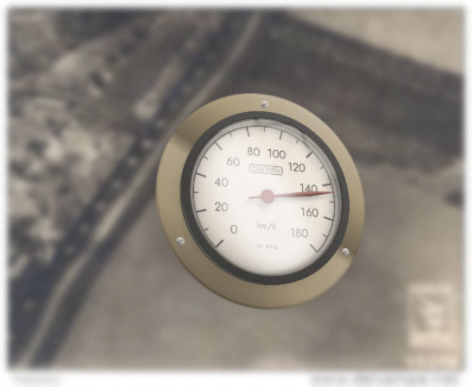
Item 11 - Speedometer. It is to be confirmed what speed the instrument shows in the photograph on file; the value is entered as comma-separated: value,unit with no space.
145,km/h
